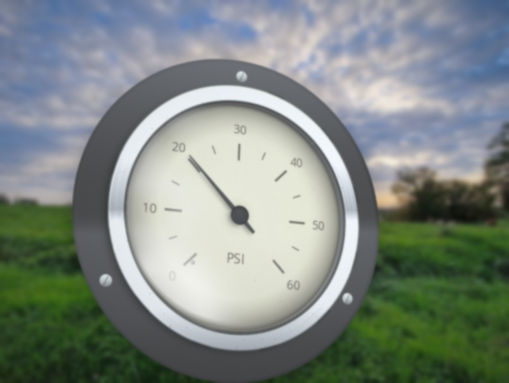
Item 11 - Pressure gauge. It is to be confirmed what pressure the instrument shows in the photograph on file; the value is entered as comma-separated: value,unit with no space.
20,psi
